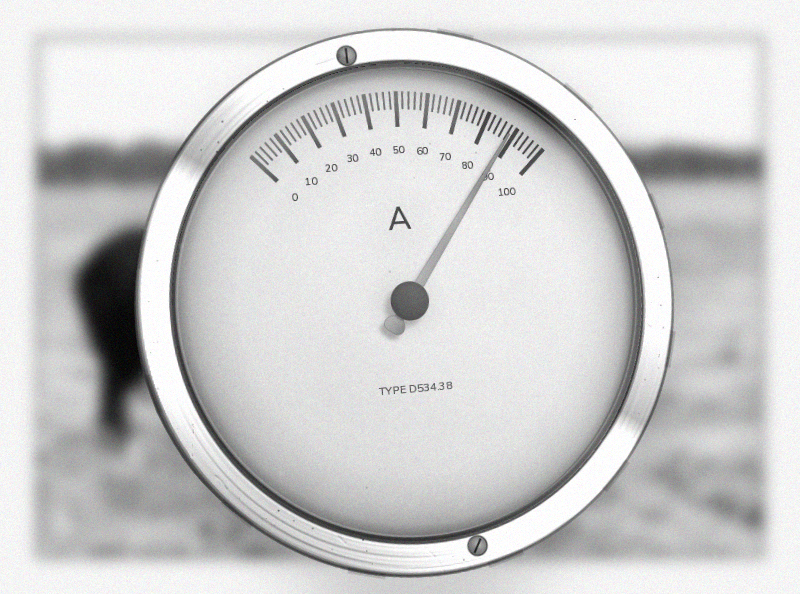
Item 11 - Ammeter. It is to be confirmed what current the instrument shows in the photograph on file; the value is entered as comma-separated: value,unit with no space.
88,A
